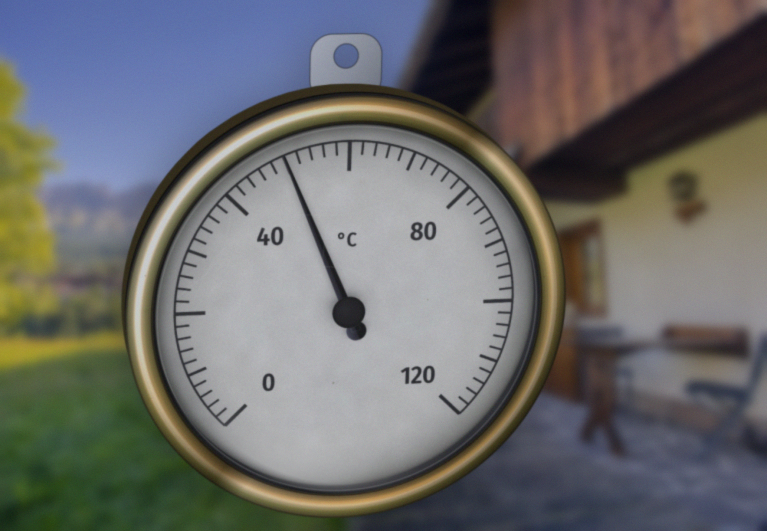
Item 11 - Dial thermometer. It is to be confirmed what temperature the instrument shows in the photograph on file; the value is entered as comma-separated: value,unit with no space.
50,°C
